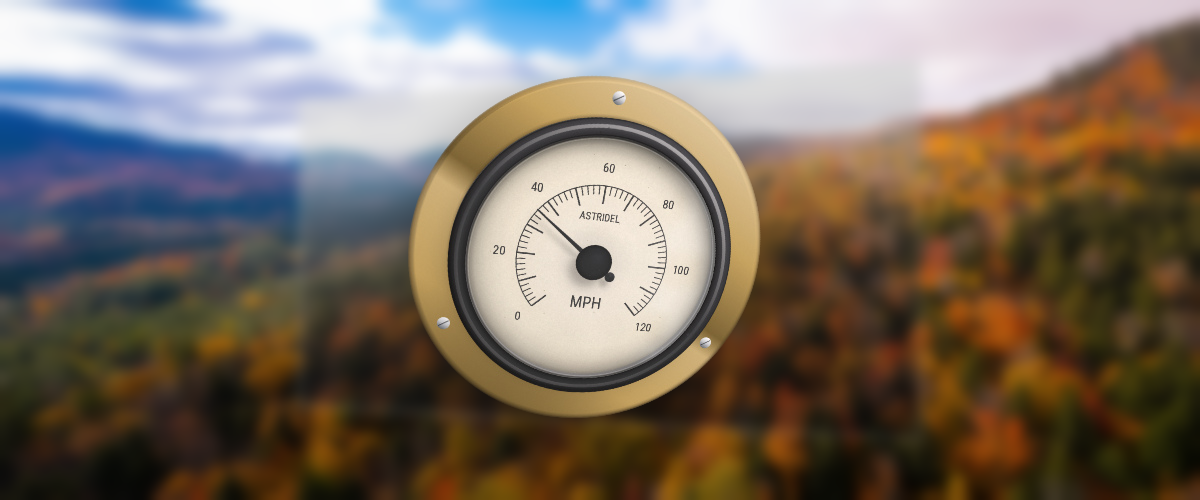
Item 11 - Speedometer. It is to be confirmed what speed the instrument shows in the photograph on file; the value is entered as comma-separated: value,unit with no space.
36,mph
